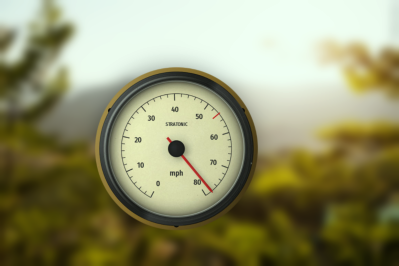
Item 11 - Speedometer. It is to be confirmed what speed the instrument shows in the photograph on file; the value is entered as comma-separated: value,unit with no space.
78,mph
